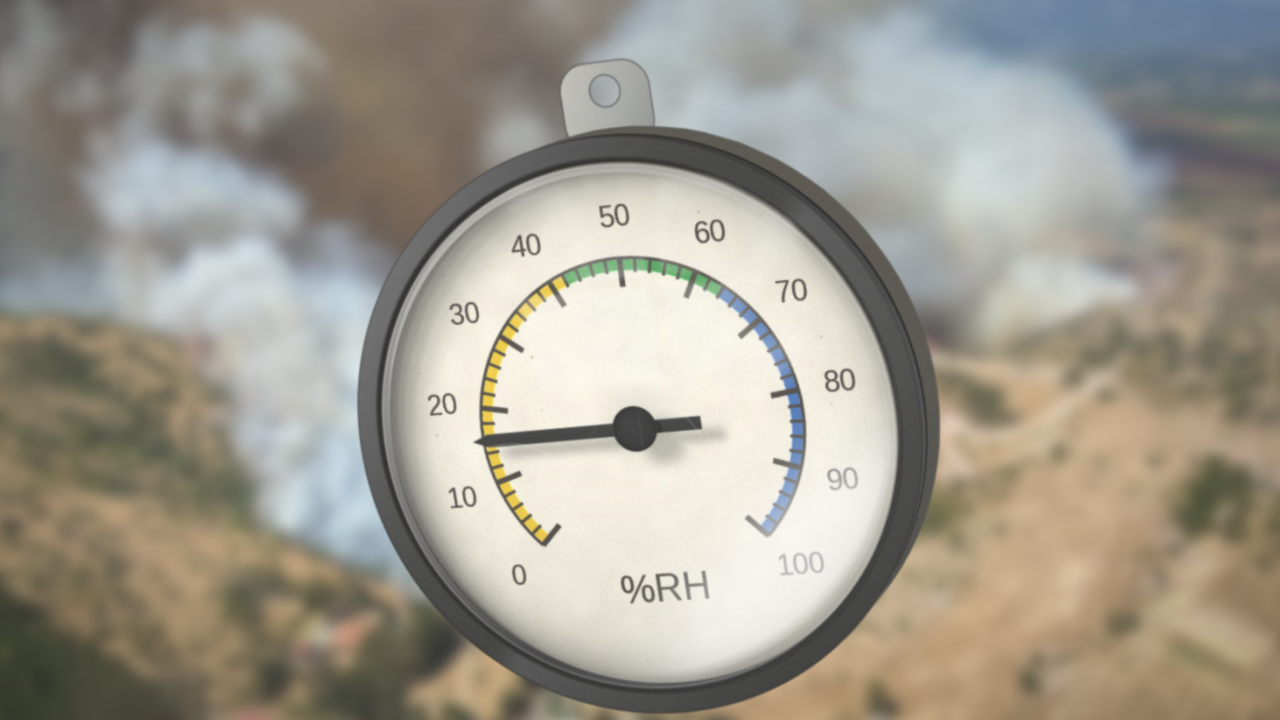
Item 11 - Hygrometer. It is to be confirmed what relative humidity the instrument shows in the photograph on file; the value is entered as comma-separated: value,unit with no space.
16,%
